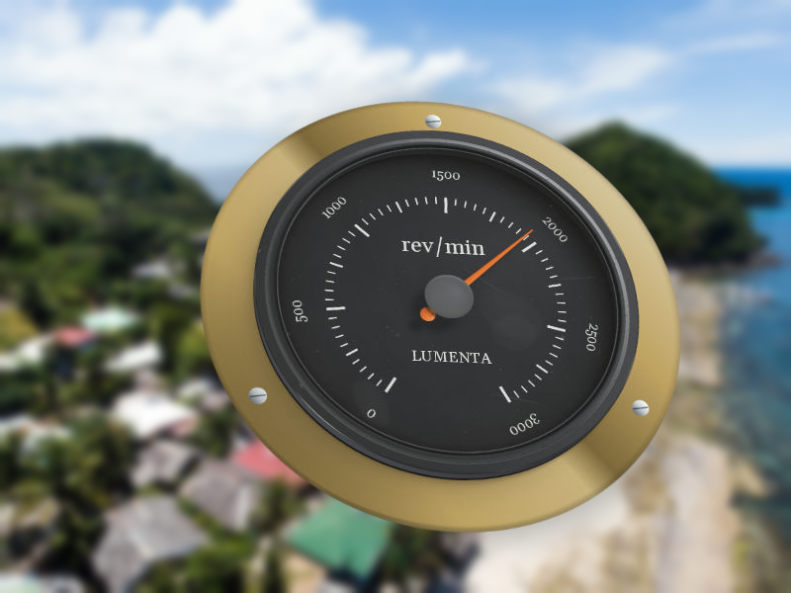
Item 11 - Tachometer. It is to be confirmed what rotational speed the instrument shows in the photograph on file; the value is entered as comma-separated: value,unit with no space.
1950,rpm
